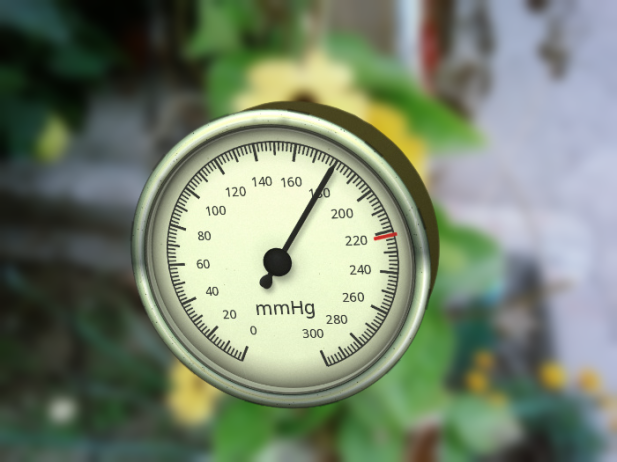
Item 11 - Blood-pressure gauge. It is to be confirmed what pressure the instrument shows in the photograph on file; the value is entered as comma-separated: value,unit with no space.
180,mmHg
